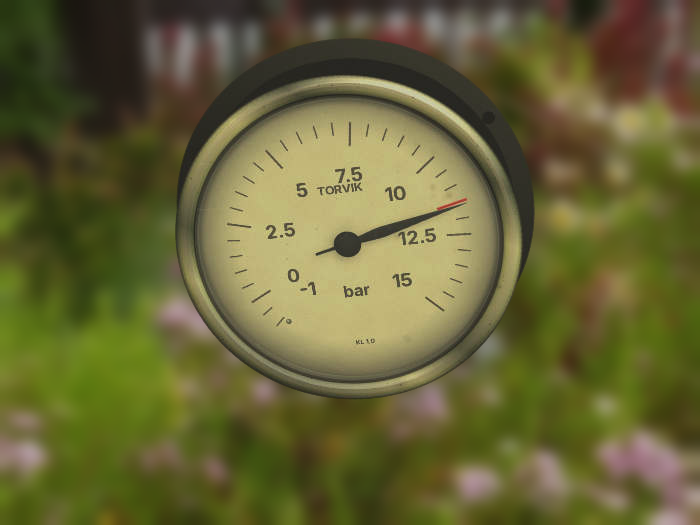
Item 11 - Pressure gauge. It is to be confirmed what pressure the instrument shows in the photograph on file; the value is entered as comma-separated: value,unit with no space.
11.5,bar
